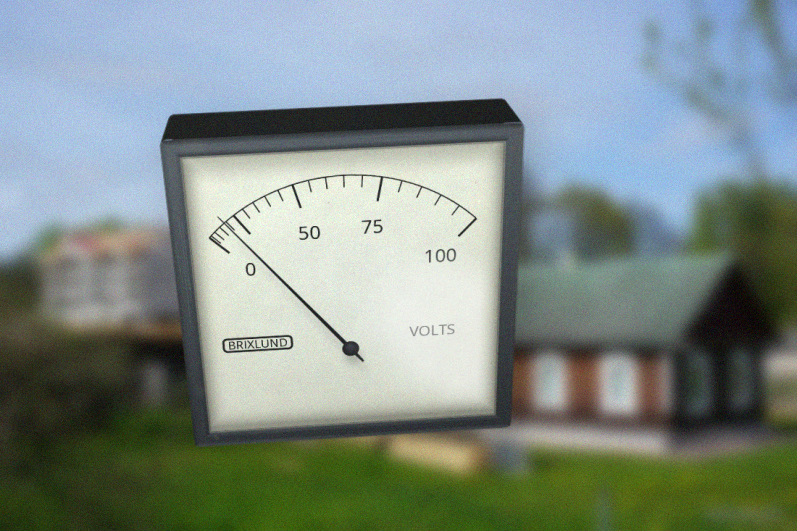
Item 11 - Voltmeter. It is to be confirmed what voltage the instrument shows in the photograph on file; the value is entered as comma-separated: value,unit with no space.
20,V
